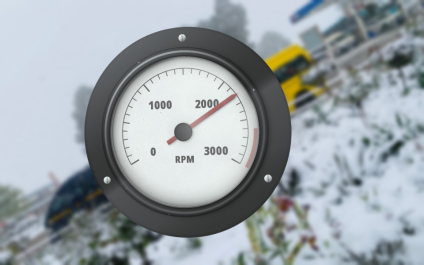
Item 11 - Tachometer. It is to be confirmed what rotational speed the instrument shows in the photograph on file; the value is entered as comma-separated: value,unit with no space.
2200,rpm
